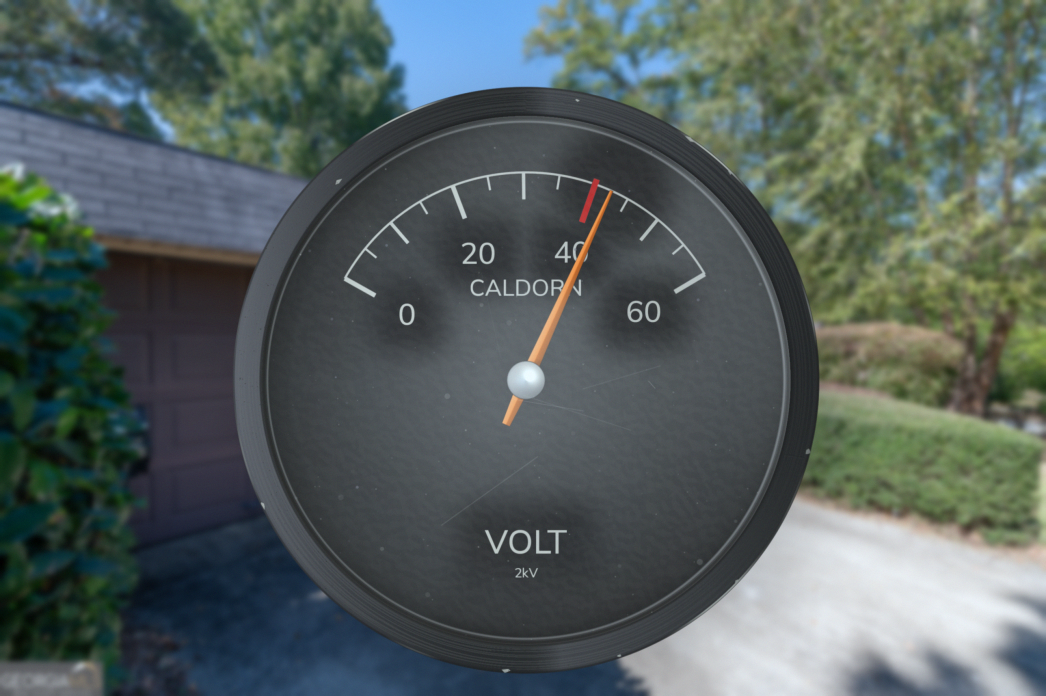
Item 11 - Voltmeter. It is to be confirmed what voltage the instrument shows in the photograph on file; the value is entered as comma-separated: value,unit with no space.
42.5,V
